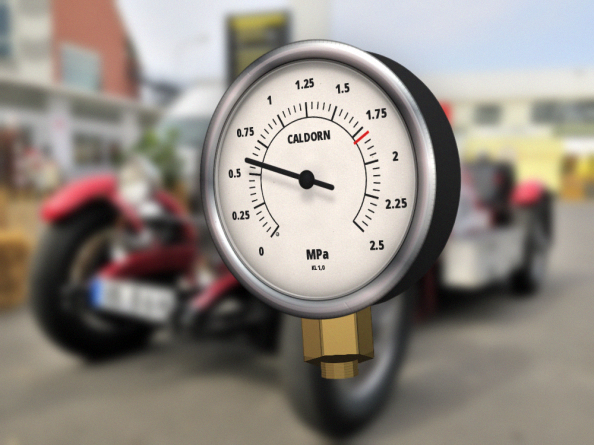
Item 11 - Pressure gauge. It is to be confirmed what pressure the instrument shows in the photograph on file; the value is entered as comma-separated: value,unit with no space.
0.6,MPa
